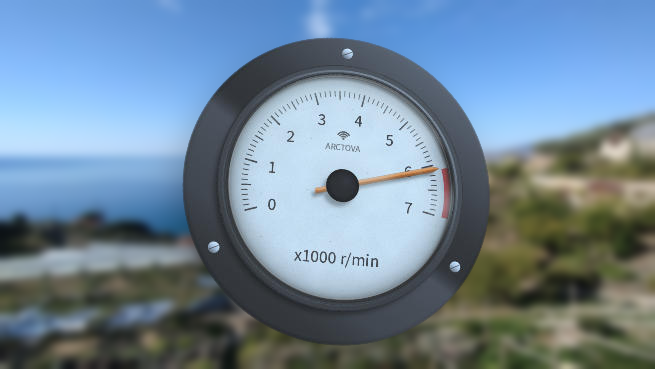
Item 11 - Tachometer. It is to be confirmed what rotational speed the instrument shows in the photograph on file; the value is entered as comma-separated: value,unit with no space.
6100,rpm
